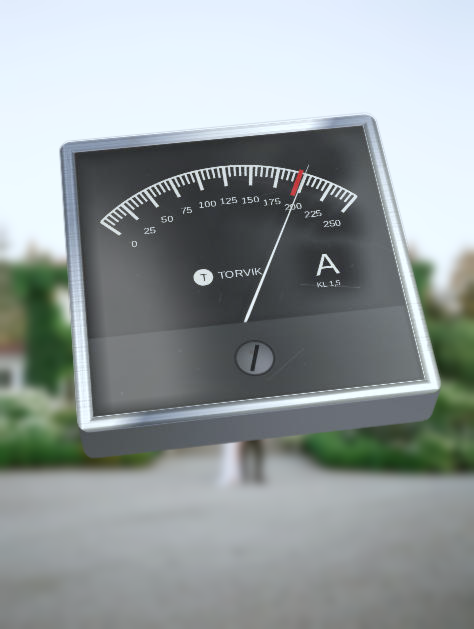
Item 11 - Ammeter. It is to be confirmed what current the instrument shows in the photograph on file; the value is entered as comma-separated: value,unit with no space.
200,A
